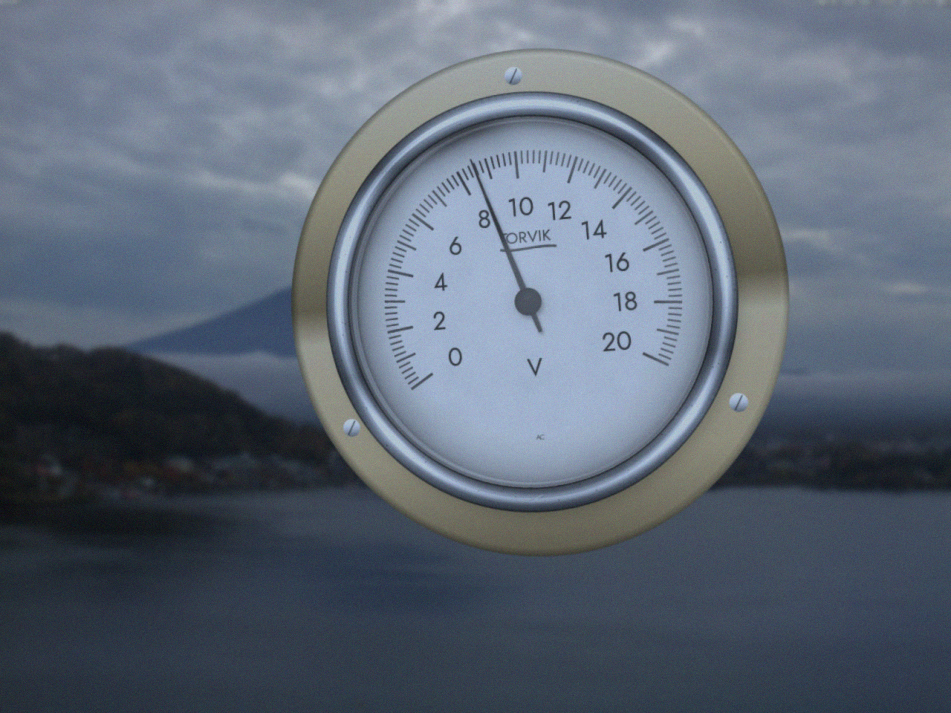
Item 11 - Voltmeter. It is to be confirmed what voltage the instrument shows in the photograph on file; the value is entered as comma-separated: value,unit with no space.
8.6,V
